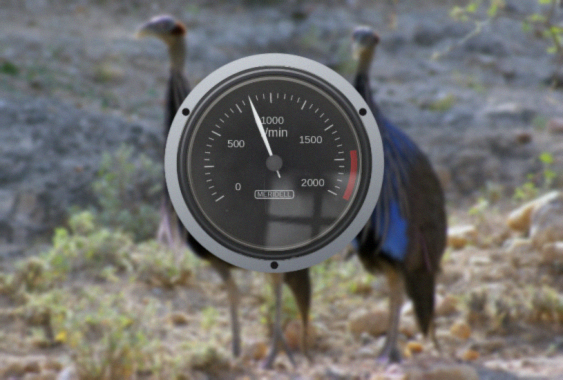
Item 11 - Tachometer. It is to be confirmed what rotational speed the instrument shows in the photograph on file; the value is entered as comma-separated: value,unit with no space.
850,rpm
